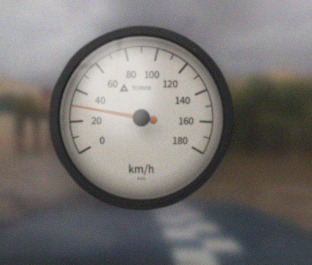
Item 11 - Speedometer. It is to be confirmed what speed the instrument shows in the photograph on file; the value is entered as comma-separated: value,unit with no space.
30,km/h
